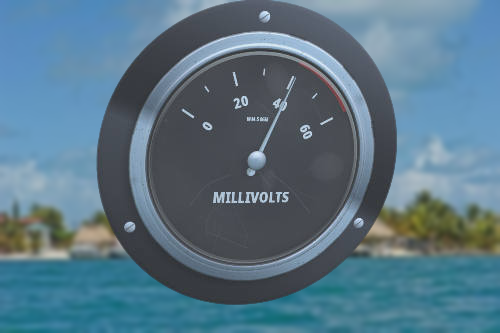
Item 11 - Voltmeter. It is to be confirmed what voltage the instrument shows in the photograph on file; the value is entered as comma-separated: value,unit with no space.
40,mV
